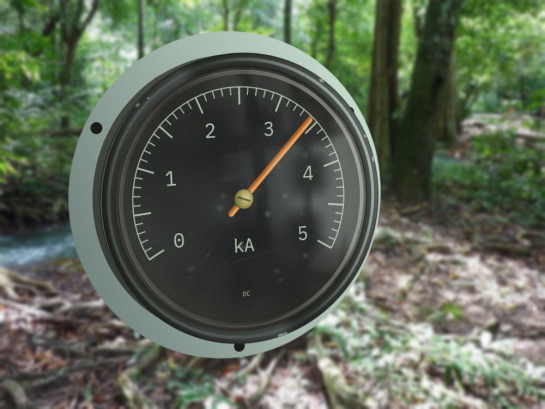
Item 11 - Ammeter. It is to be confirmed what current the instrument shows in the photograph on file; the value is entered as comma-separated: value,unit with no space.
3.4,kA
